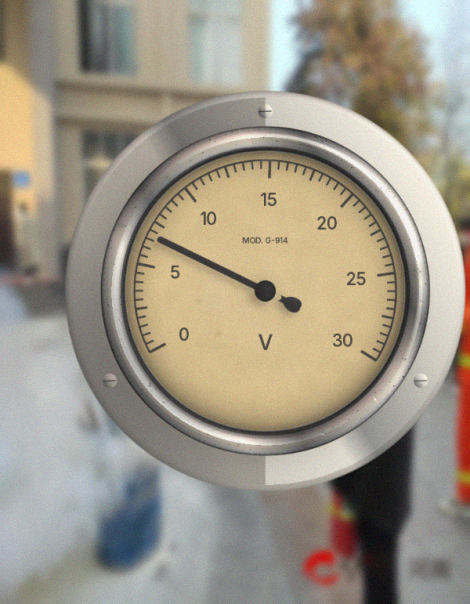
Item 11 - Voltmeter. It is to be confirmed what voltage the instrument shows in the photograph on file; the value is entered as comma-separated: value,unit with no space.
6.75,V
